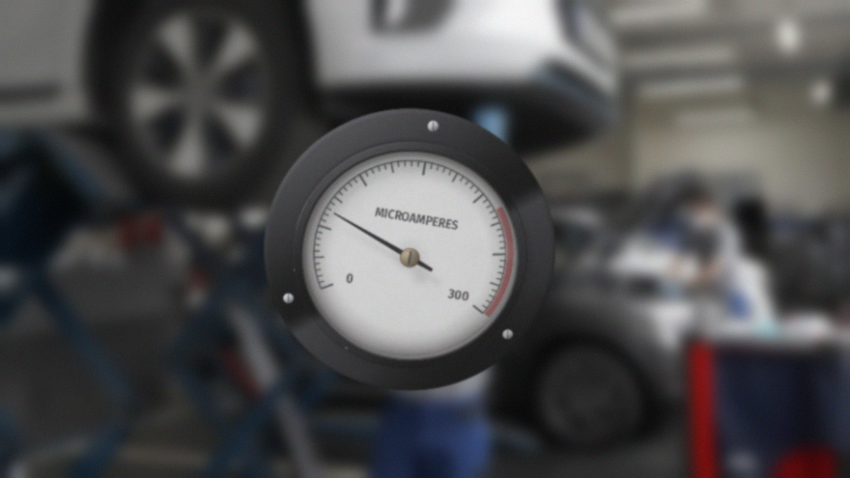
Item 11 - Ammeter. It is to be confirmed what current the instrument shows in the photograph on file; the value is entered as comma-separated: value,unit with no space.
65,µA
